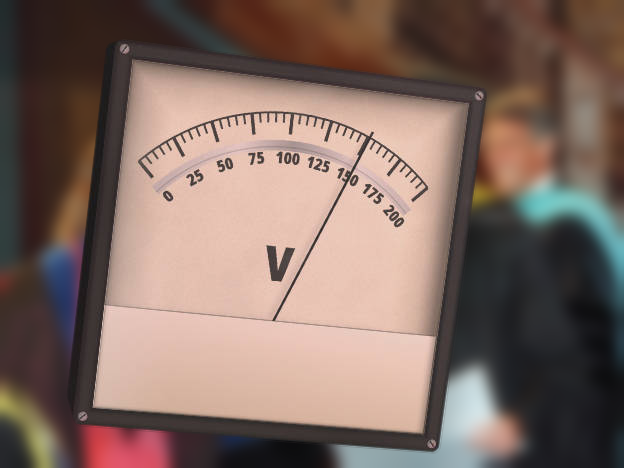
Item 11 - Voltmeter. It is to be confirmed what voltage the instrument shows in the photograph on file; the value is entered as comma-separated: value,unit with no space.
150,V
